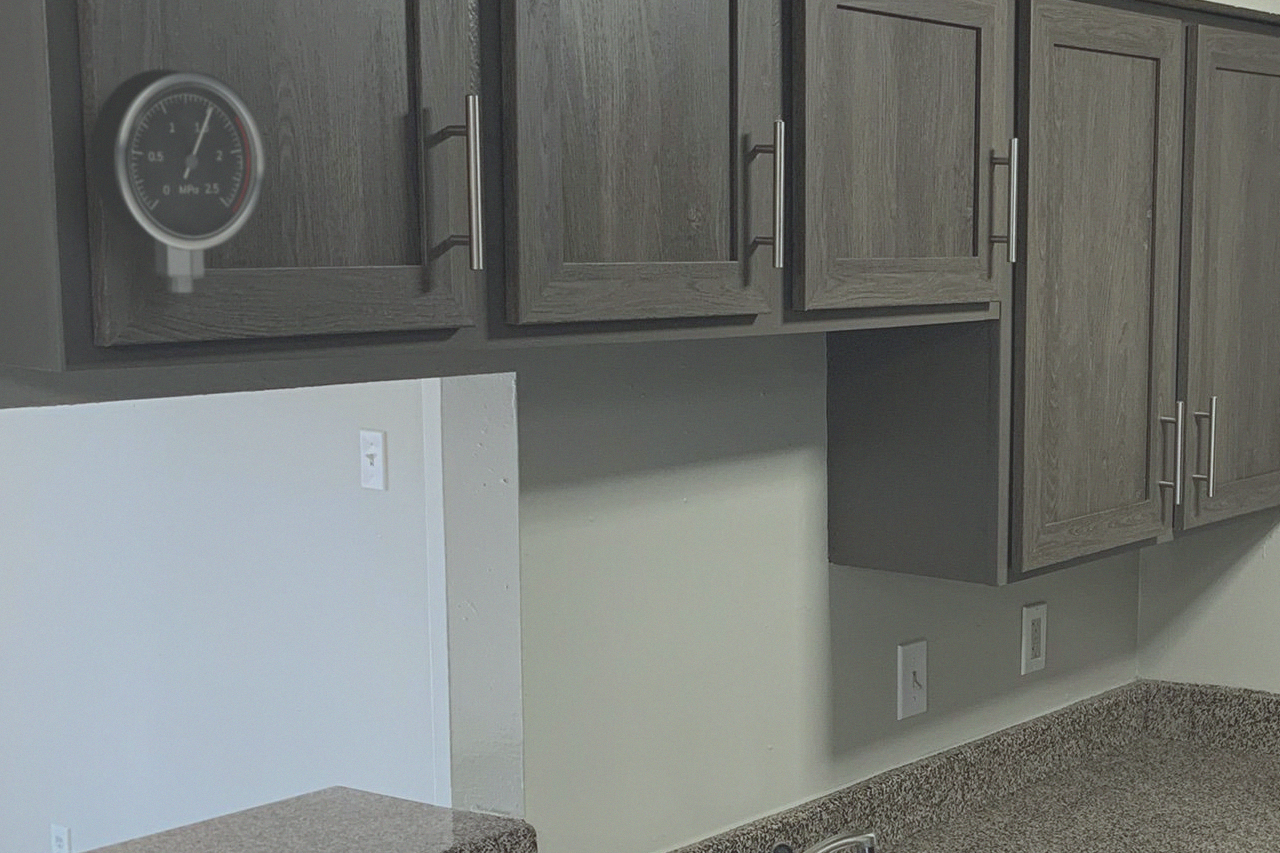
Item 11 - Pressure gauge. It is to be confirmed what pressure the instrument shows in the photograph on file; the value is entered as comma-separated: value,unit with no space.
1.5,MPa
